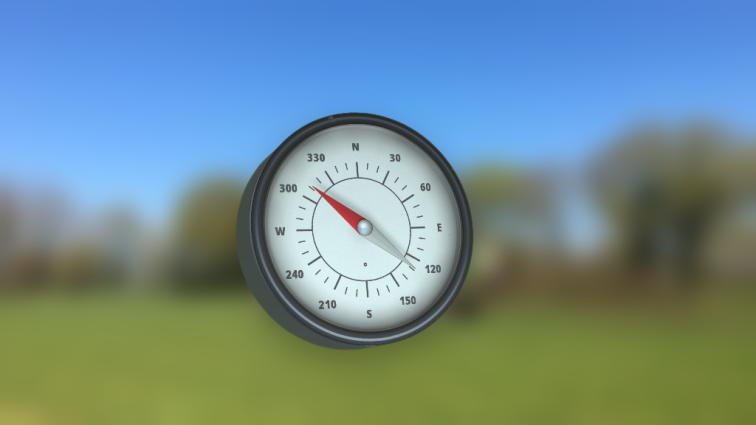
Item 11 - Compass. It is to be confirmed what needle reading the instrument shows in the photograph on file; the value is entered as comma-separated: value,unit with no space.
310,°
